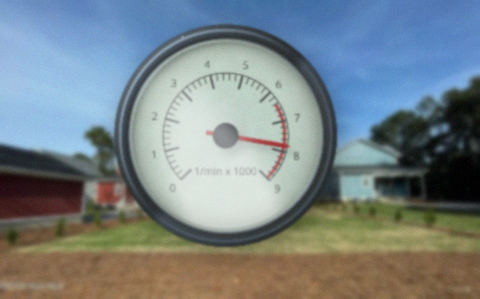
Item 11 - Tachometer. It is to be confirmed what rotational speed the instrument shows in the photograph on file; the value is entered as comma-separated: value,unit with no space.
7800,rpm
